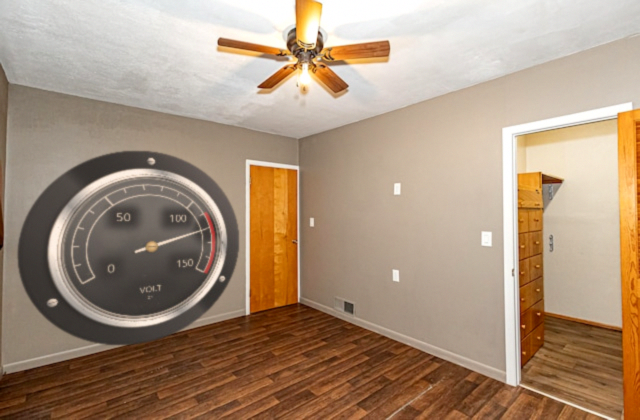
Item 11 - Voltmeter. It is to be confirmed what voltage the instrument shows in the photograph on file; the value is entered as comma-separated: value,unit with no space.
120,V
